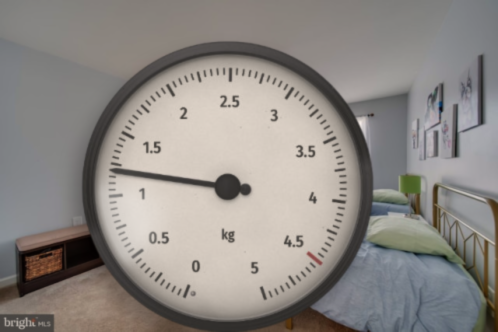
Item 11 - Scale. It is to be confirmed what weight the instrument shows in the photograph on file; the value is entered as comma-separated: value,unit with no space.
1.2,kg
